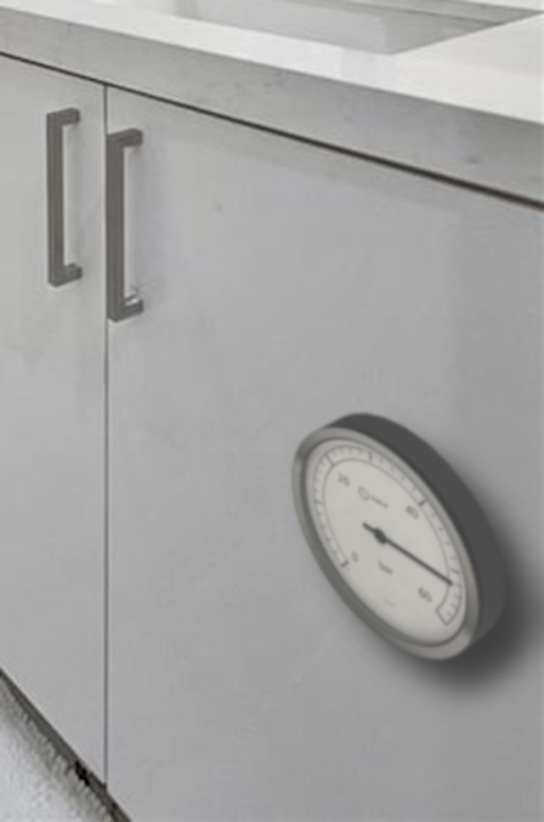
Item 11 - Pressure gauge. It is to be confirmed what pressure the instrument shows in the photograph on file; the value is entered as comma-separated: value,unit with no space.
52,bar
